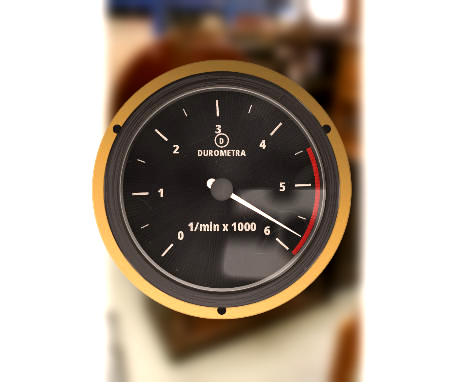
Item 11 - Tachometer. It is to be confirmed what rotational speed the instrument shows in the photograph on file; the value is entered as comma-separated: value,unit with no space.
5750,rpm
